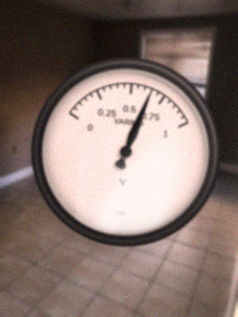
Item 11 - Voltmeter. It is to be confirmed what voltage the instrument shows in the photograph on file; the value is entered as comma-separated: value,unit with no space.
0.65,V
